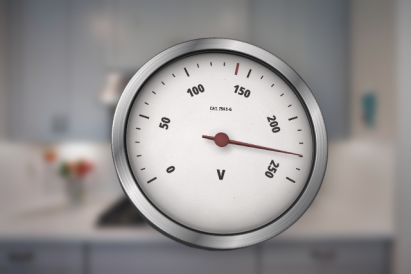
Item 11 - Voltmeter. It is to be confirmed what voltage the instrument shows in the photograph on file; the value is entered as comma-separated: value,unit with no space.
230,V
